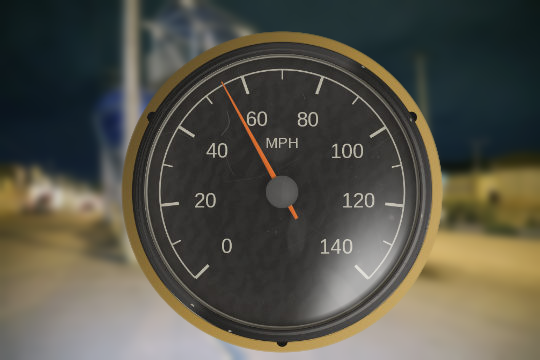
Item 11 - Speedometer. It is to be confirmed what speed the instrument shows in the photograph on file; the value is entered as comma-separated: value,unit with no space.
55,mph
